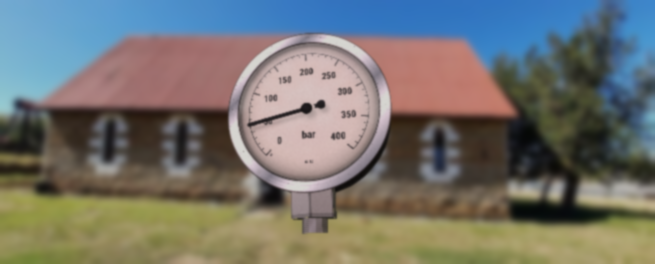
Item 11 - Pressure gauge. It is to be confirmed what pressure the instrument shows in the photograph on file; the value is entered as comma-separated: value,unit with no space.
50,bar
